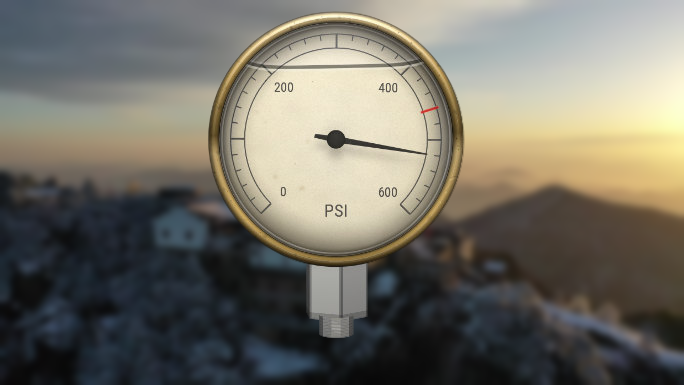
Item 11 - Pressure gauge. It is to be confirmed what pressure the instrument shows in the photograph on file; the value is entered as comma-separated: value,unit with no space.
520,psi
